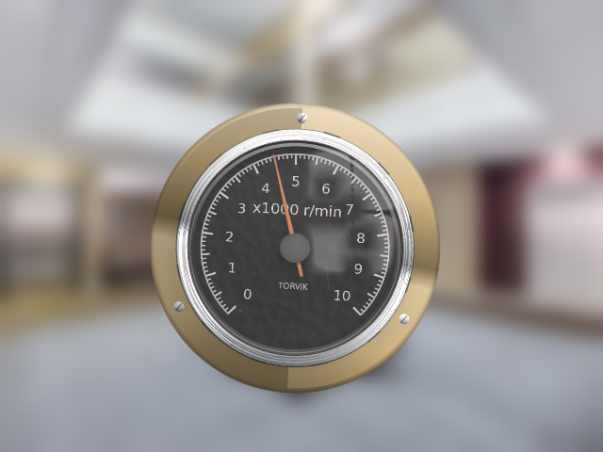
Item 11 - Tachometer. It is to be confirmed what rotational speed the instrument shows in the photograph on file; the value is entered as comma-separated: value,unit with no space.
4500,rpm
